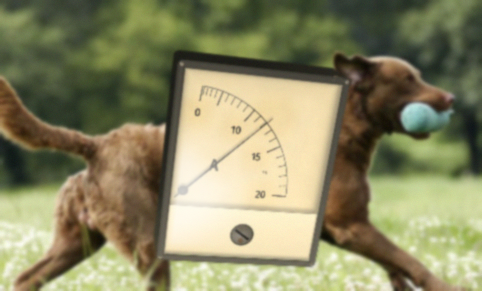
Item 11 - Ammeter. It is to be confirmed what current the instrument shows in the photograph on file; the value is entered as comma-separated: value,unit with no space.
12,A
